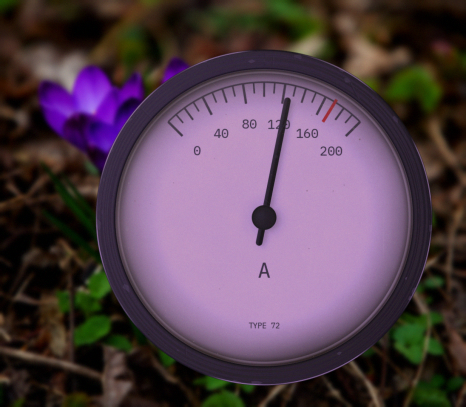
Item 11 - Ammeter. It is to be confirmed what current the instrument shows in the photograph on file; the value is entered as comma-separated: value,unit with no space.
125,A
